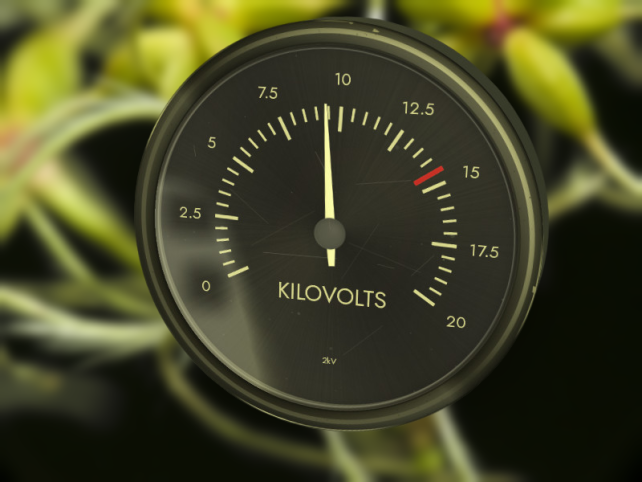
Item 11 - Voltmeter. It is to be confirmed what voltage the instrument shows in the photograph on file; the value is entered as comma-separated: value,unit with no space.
9.5,kV
